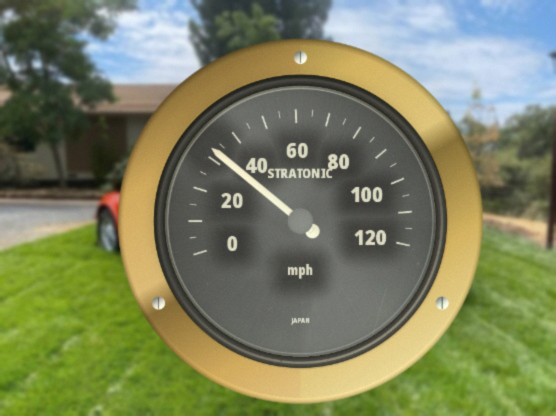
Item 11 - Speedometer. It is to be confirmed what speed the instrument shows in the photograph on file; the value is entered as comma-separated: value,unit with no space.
32.5,mph
